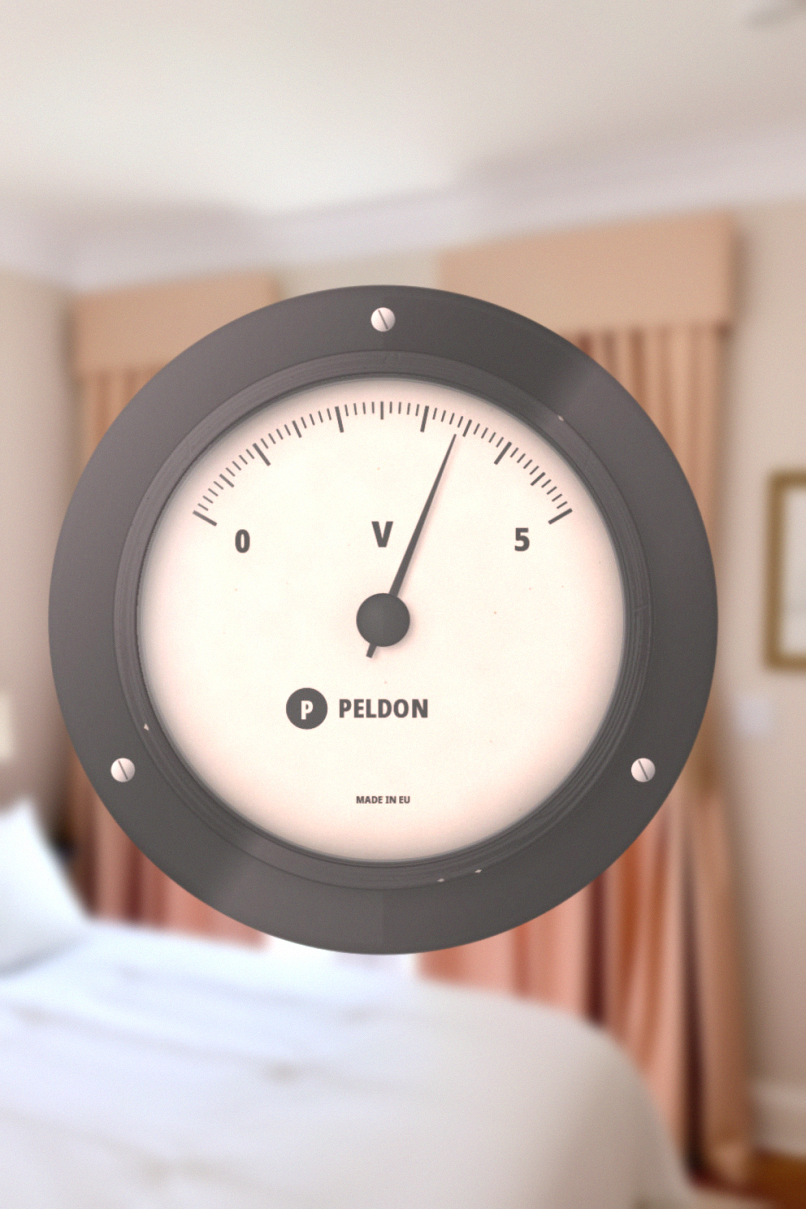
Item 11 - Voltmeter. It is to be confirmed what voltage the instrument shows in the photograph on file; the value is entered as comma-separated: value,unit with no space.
3.4,V
